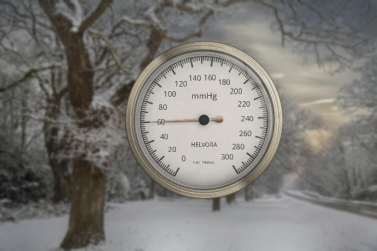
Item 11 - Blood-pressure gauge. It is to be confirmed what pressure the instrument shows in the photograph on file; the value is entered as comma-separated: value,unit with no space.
60,mmHg
